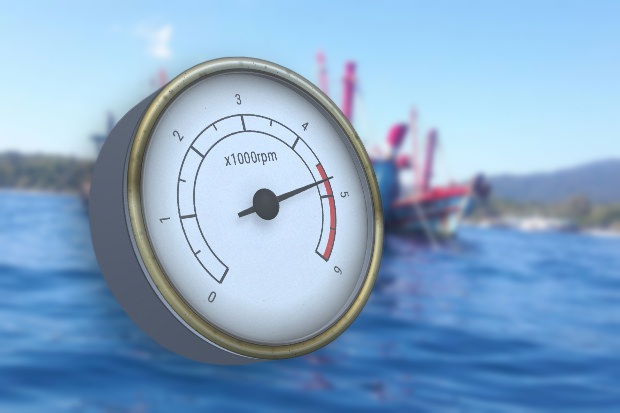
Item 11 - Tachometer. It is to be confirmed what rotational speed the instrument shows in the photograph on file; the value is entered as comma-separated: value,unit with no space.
4750,rpm
